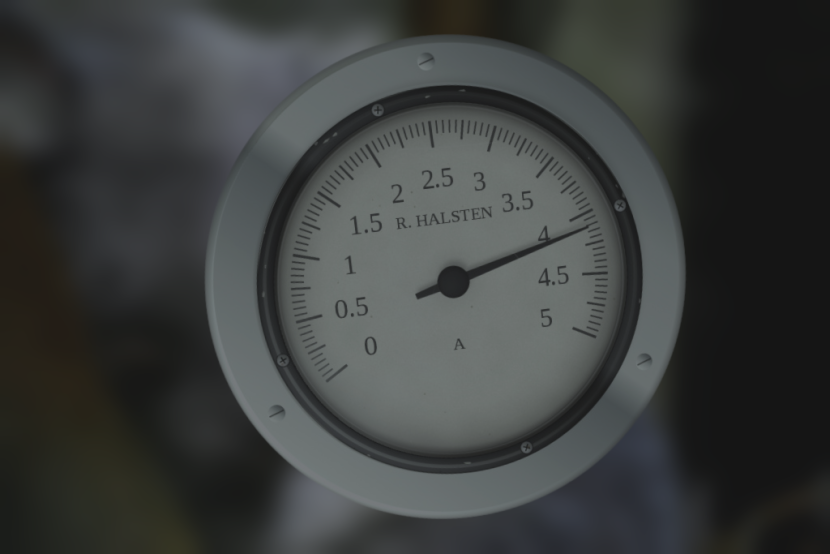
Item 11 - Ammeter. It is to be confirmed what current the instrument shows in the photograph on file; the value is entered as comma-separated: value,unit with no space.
4.1,A
